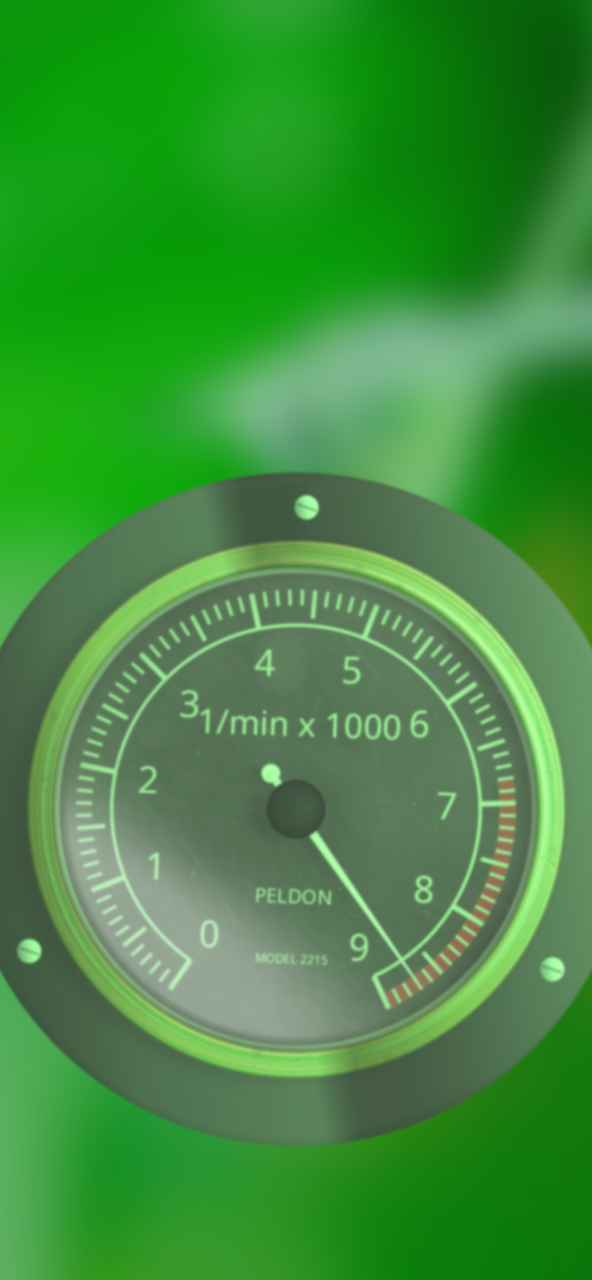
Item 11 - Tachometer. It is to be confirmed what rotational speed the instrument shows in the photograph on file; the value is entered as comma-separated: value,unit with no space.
8700,rpm
